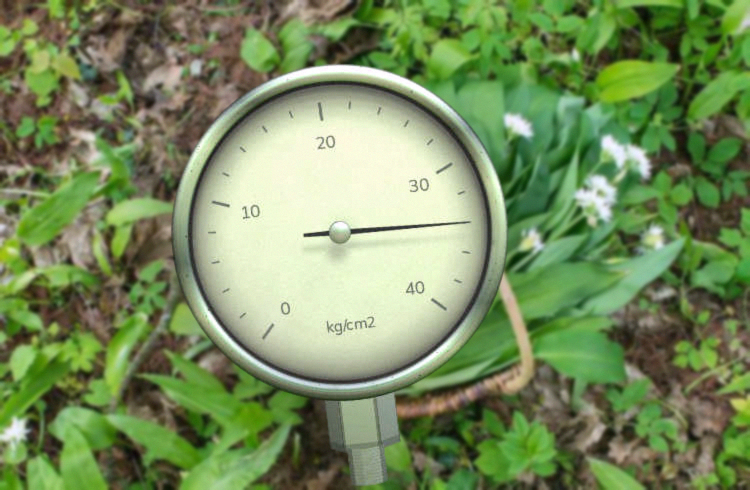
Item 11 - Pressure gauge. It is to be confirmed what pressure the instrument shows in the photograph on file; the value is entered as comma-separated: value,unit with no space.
34,kg/cm²
